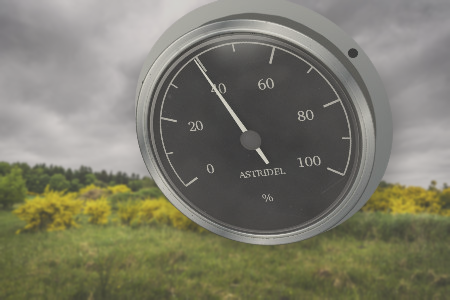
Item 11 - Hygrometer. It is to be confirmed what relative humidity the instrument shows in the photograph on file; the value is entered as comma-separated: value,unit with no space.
40,%
